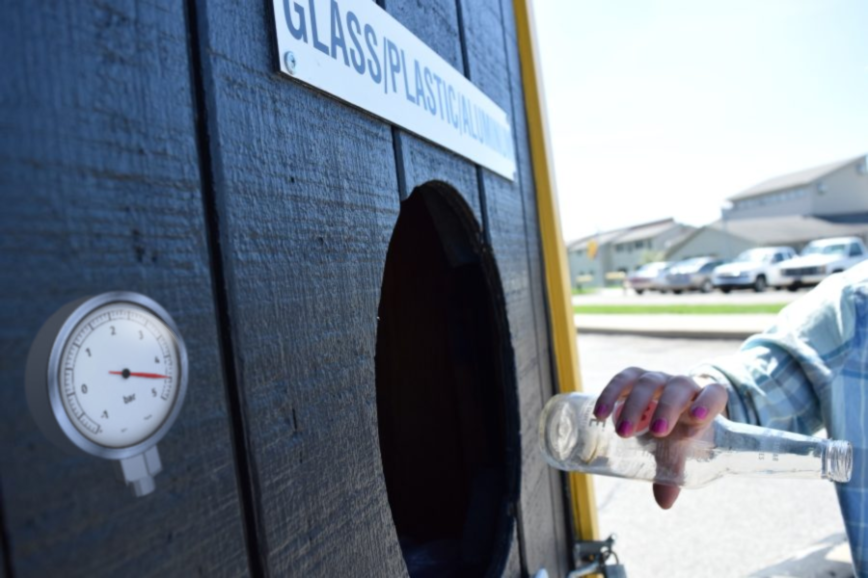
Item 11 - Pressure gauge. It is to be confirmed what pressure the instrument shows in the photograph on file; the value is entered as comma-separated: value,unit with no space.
4.5,bar
